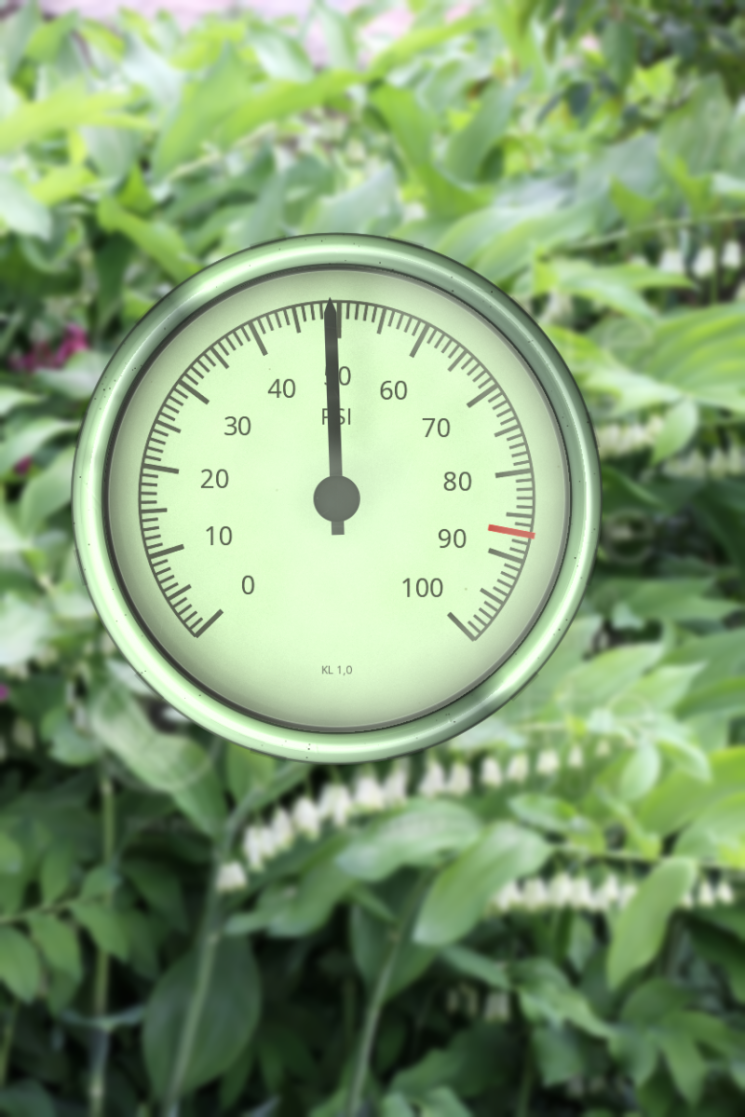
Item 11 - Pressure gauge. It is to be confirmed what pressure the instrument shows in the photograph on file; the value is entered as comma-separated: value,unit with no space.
49,psi
